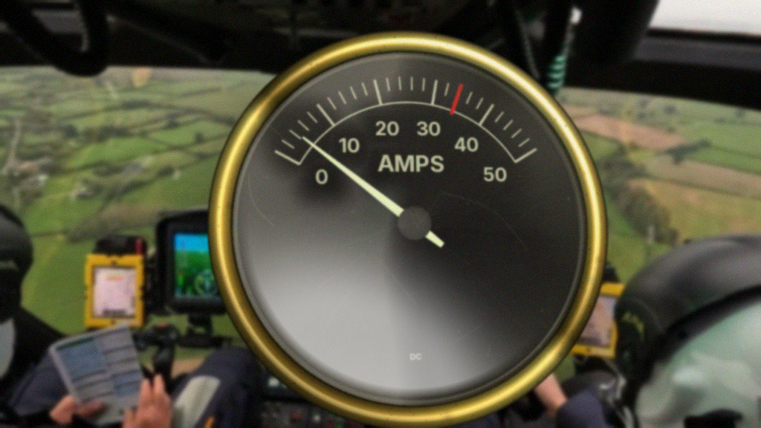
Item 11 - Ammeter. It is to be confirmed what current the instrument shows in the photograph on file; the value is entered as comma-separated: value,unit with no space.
4,A
